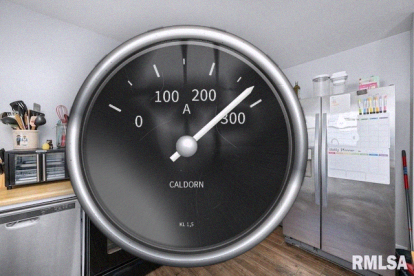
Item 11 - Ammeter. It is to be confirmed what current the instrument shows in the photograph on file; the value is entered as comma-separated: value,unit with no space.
275,A
